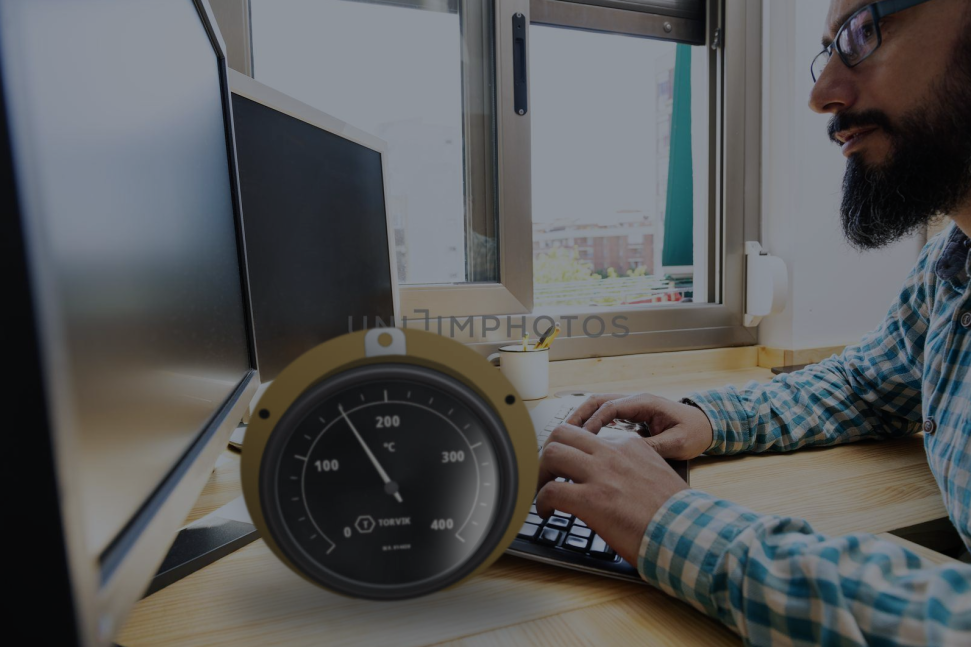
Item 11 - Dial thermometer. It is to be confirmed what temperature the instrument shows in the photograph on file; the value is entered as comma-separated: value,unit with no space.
160,°C
